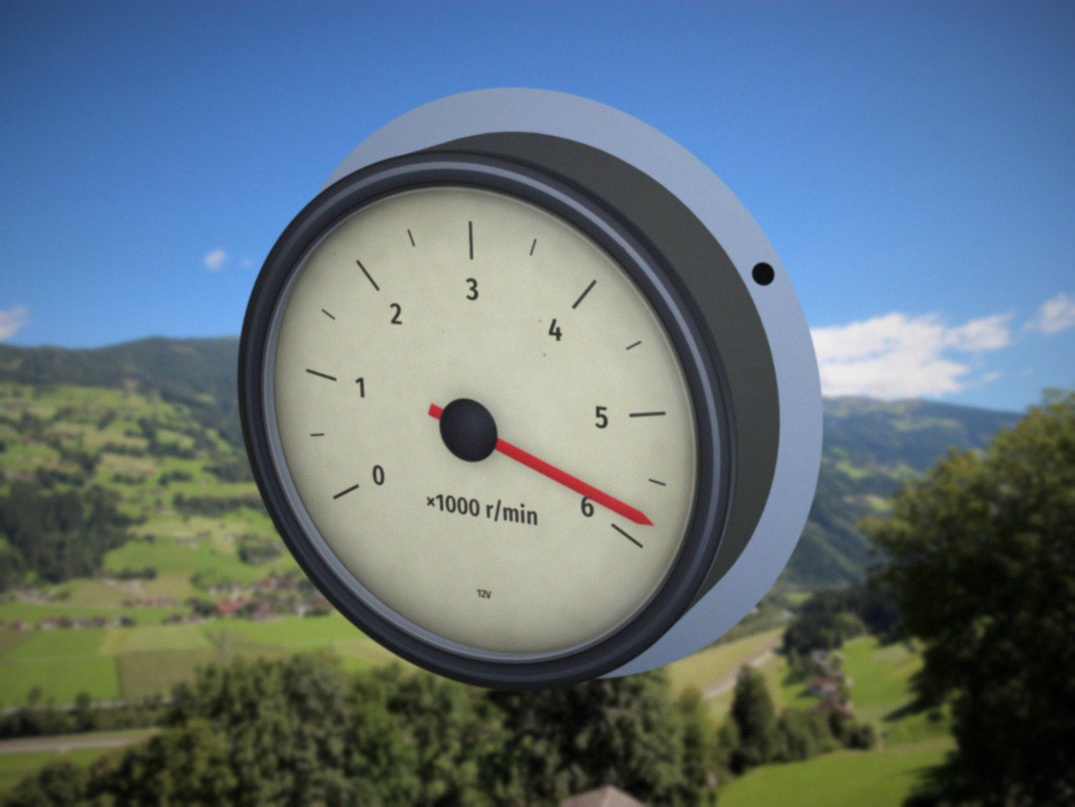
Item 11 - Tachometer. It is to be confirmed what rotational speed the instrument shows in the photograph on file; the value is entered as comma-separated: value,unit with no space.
5750,rpm
